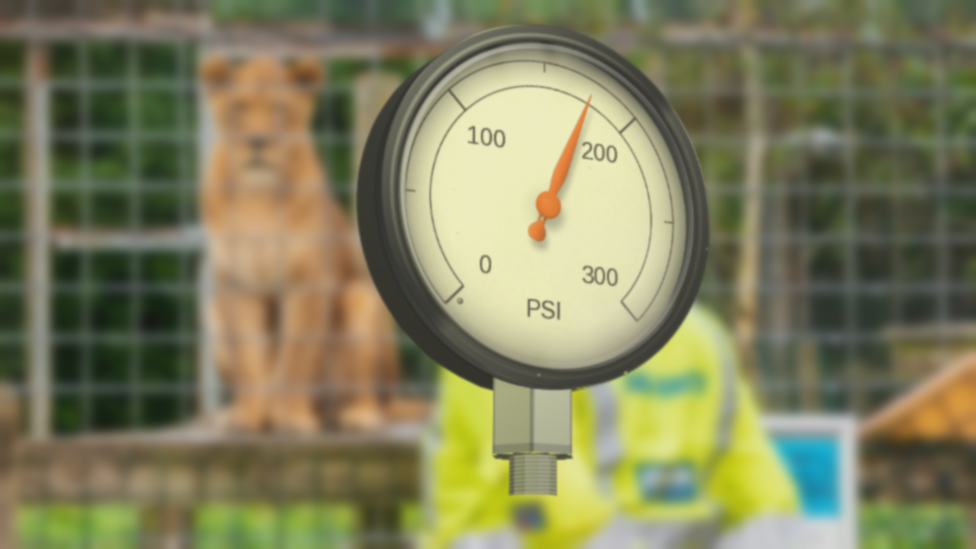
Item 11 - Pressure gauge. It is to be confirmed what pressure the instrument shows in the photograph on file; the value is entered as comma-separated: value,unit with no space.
175,psi
